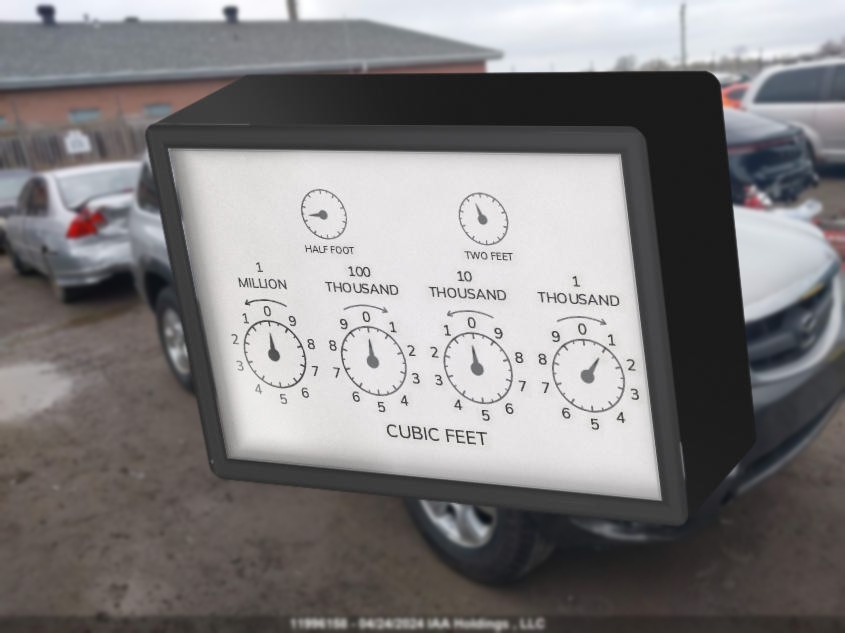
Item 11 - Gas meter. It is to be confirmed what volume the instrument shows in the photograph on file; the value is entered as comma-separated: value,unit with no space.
100,ft³
